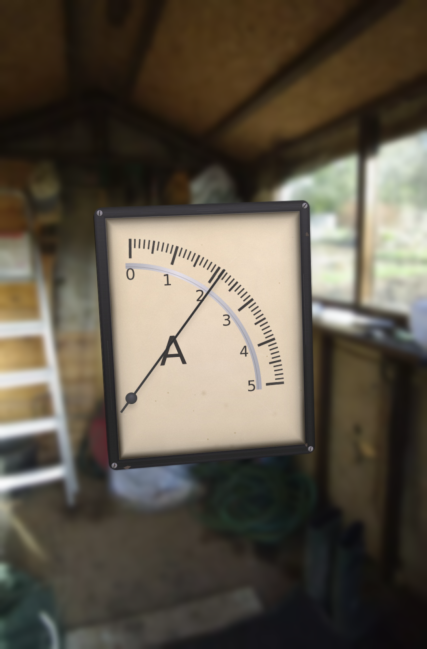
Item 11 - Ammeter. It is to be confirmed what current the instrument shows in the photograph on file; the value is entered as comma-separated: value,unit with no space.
2.1,A
